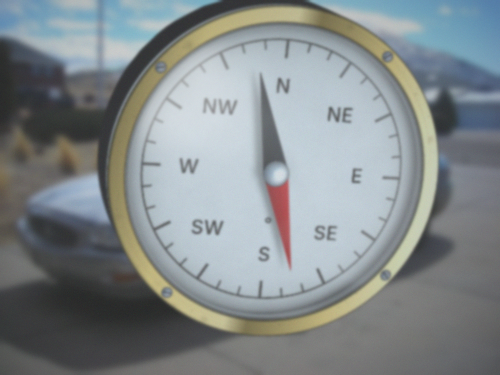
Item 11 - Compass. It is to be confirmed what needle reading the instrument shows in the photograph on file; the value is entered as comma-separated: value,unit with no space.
165,°
